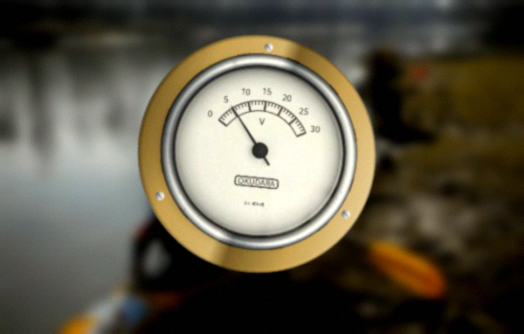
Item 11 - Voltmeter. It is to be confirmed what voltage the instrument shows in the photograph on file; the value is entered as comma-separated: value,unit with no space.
5,V
